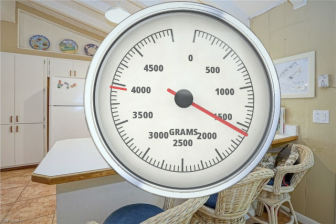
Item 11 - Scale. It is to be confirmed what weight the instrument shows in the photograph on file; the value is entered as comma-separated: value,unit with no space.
1600,g
